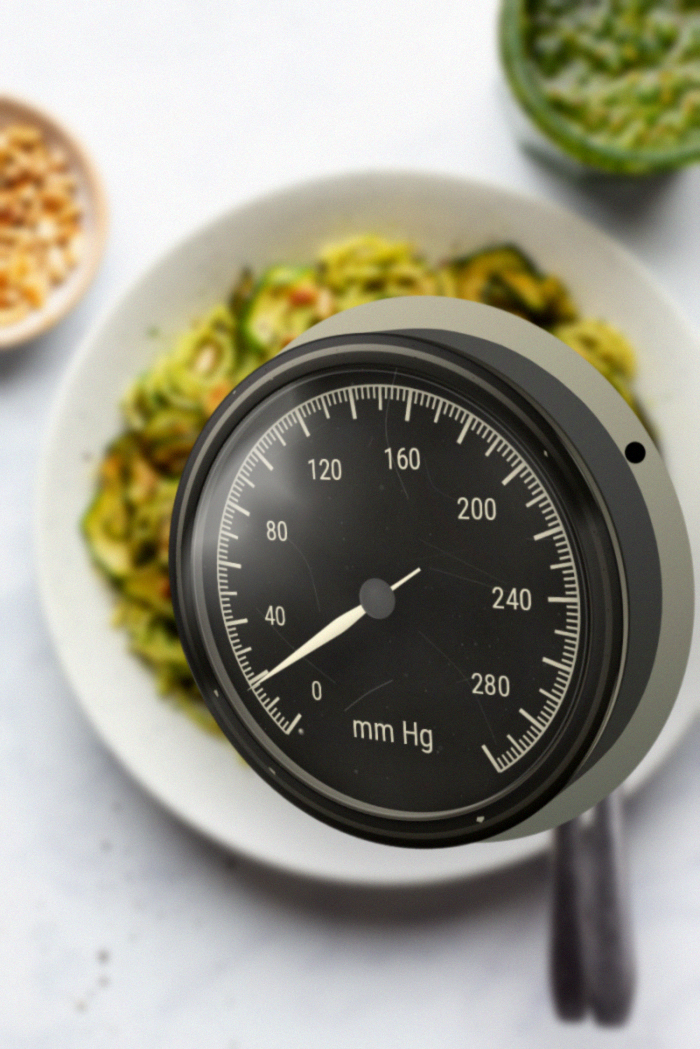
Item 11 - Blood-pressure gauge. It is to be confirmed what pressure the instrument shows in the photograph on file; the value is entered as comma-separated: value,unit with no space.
18,mmHg
